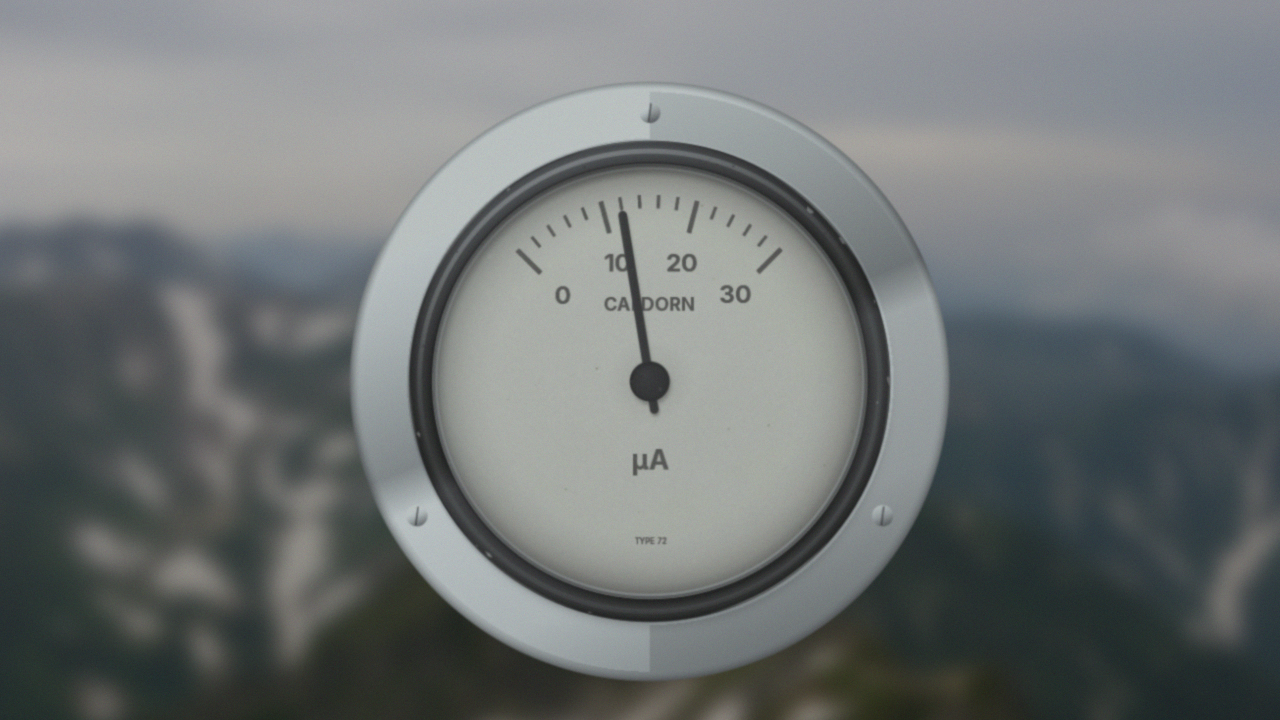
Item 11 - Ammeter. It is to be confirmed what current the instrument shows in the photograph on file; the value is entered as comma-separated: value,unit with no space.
12,µA
